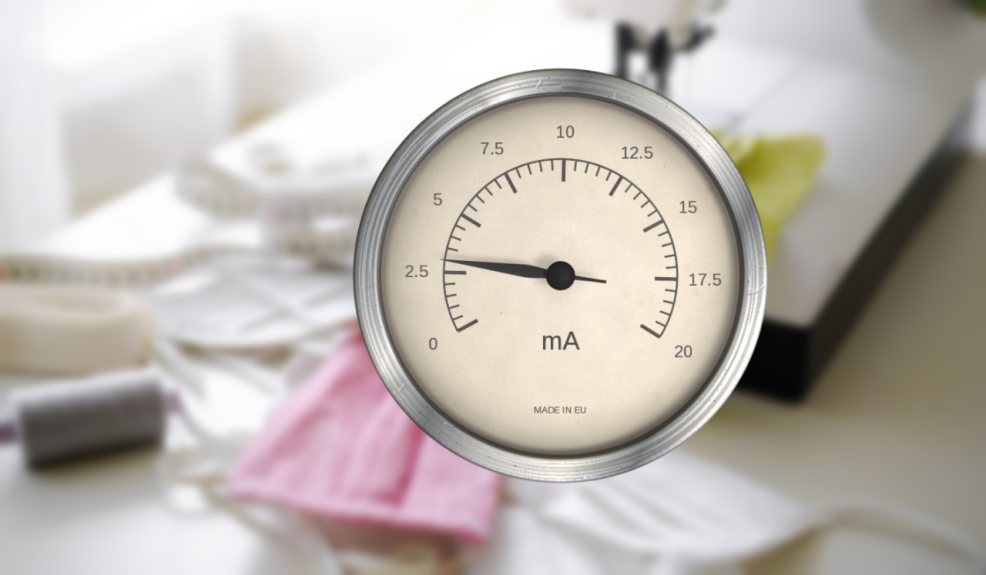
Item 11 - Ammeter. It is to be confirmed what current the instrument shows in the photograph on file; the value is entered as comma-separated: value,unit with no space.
3,mA
